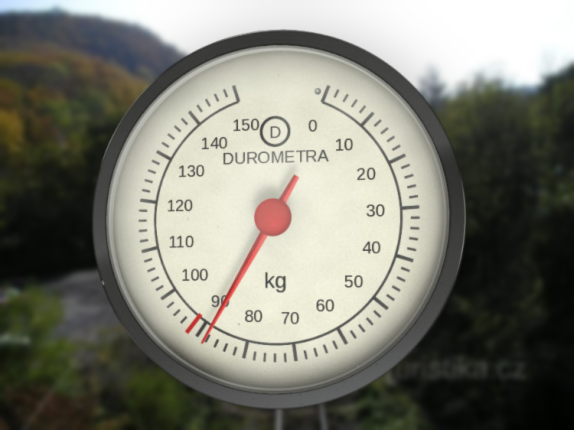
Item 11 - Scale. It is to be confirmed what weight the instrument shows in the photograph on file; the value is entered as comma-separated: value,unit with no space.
88,kg
